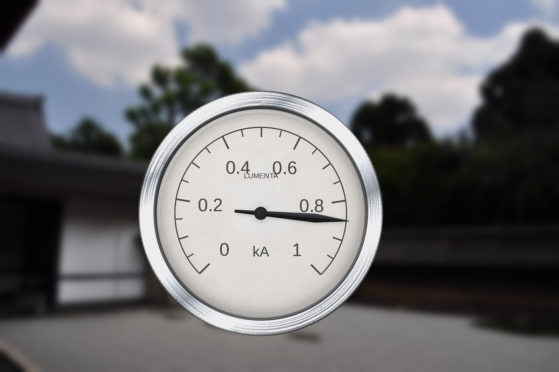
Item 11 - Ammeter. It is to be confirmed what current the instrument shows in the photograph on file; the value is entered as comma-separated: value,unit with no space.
0.85,kA
